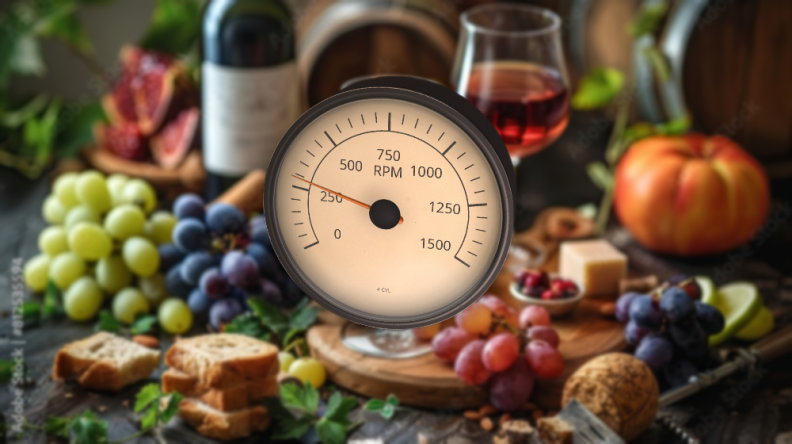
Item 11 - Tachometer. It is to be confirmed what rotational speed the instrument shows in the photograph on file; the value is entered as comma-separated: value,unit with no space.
300,rpm
